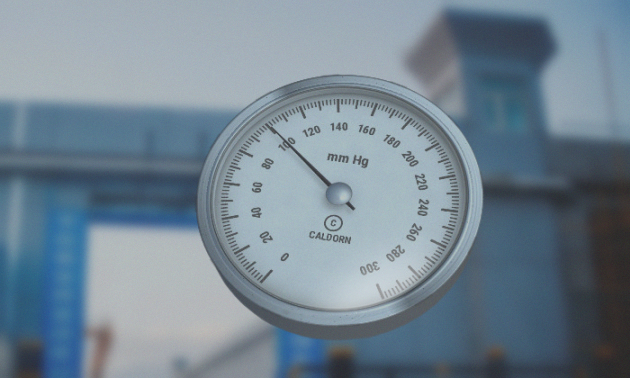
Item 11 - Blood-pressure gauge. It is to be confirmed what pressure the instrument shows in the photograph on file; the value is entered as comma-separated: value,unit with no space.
100,mmHg
